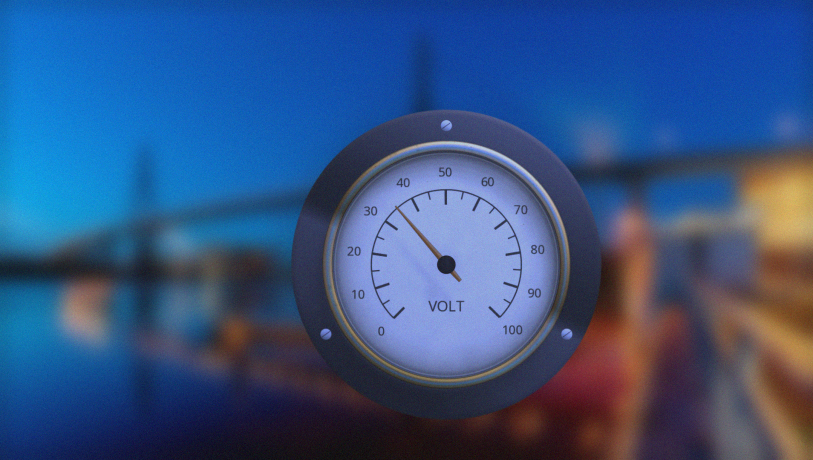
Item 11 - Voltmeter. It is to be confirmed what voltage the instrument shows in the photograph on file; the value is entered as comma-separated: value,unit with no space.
35,V
